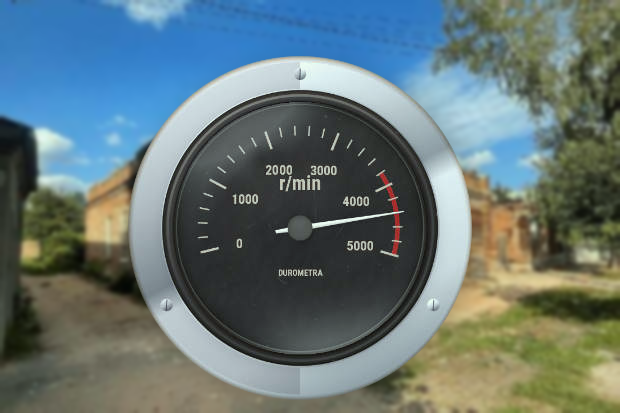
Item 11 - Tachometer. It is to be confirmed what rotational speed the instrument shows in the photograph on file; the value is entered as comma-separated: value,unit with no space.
4400,rpm
